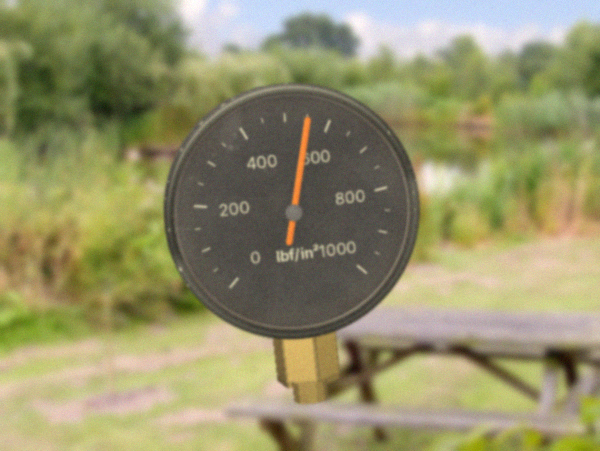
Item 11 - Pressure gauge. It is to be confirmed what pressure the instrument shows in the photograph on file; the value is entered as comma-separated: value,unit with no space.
550,psi
